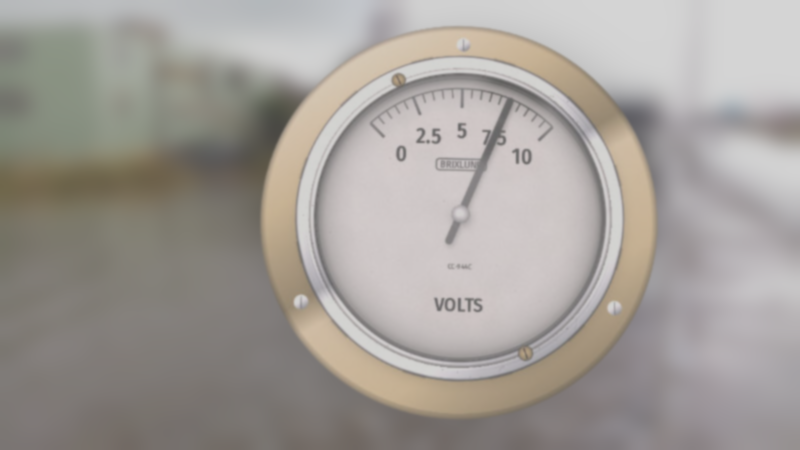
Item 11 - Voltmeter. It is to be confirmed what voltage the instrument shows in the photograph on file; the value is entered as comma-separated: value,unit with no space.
7.5,V
